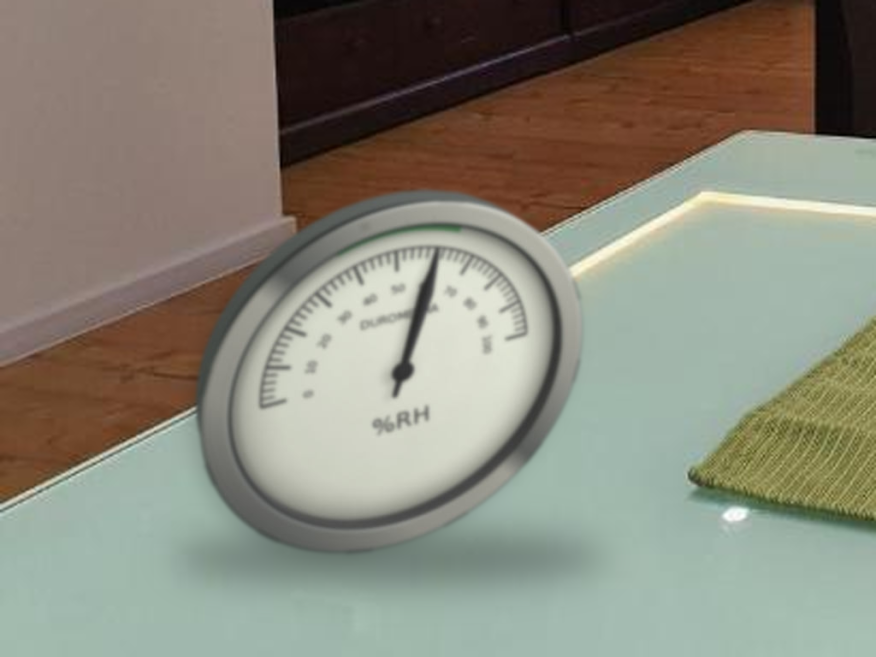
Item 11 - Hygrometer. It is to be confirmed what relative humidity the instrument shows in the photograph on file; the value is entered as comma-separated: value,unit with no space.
60,%
